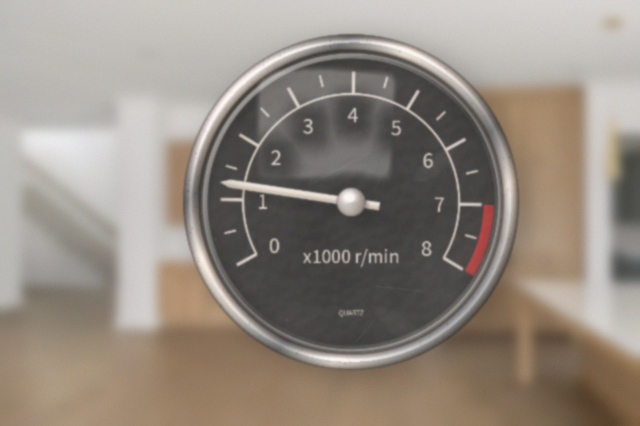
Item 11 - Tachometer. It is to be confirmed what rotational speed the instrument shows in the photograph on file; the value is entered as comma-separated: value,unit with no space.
1250,rpm
